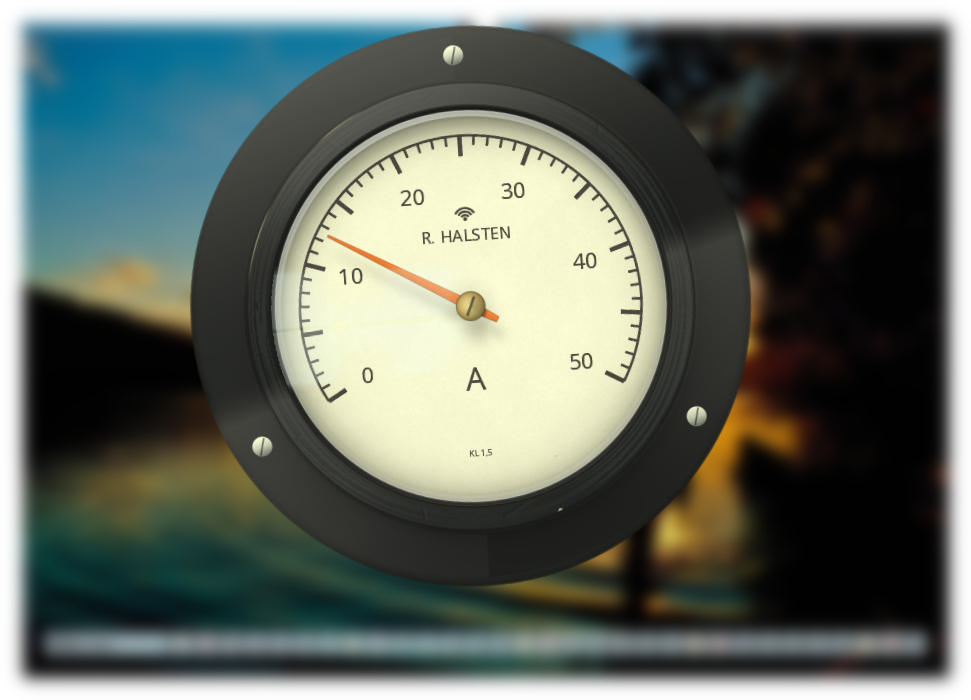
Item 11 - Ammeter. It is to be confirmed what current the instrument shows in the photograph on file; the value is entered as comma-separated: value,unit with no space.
12.5,A
